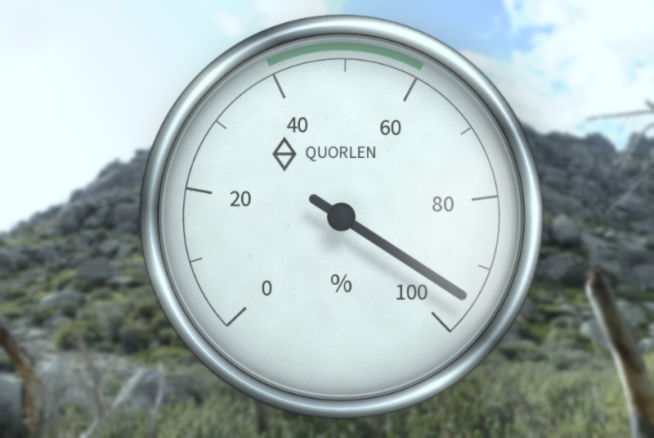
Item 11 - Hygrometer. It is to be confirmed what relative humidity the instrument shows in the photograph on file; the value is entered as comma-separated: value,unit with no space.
95,%
